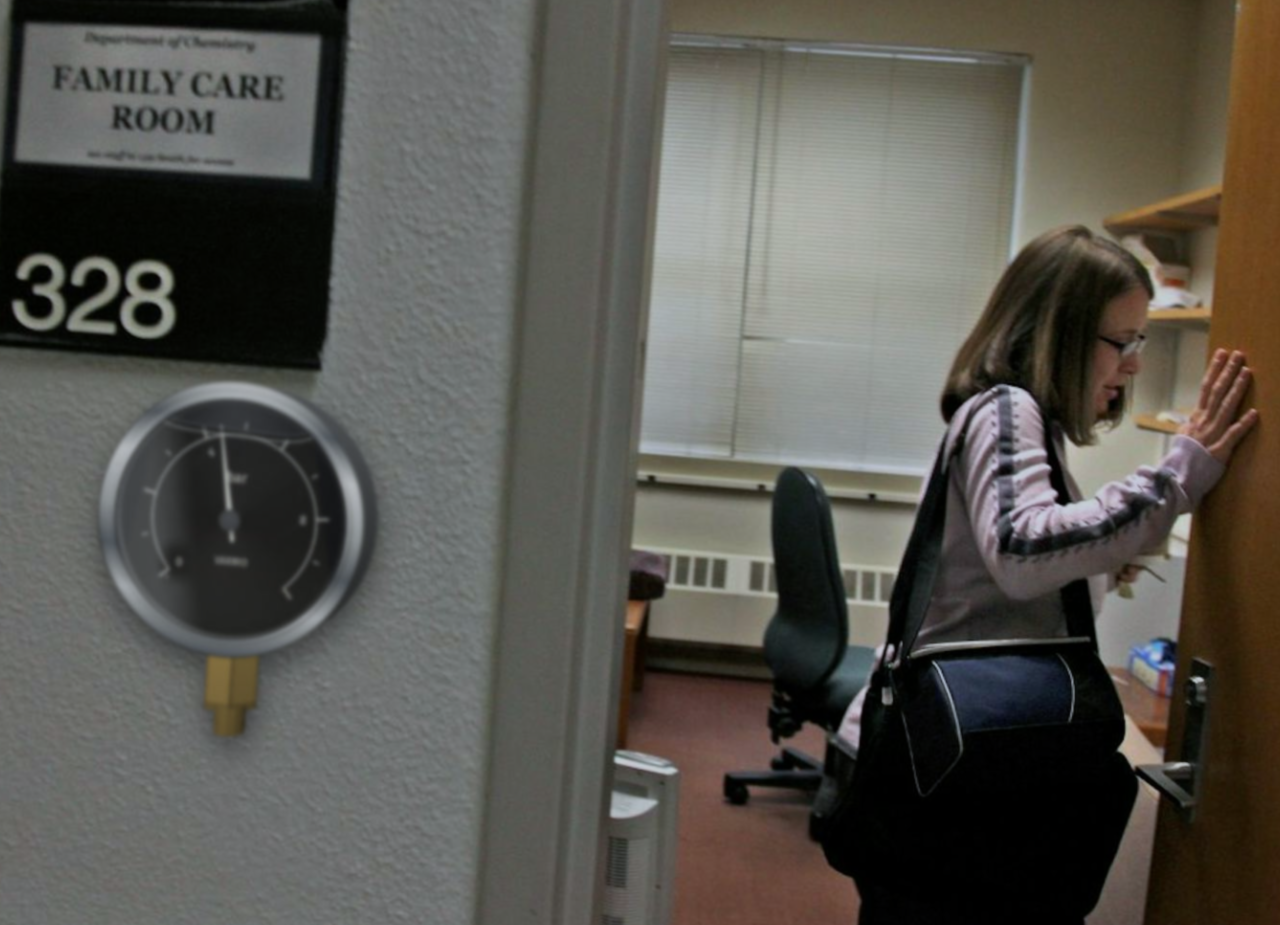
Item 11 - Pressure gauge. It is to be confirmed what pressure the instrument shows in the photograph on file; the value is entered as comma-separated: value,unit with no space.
4.5,bar
